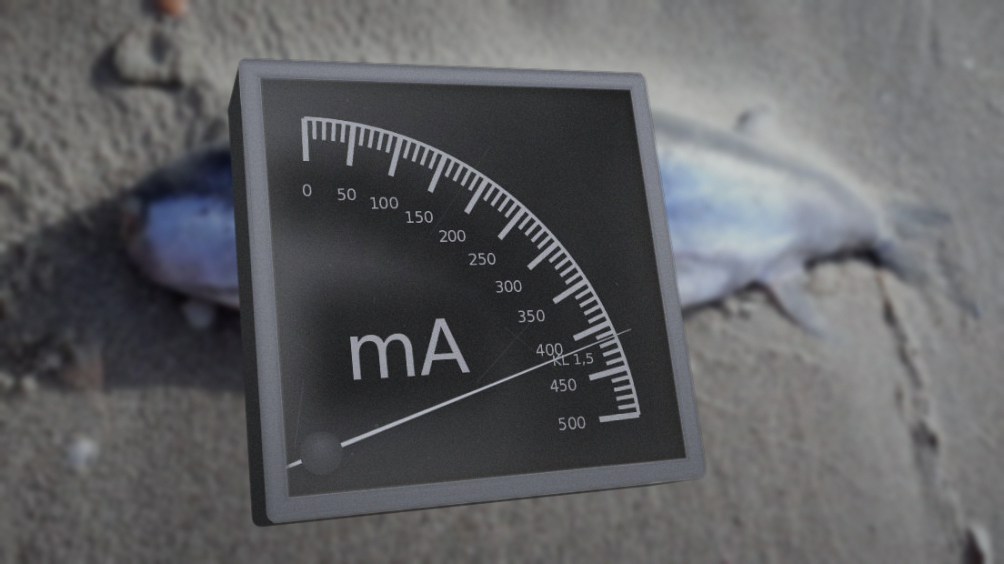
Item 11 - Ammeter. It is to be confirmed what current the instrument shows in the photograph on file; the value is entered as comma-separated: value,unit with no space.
415,mA
